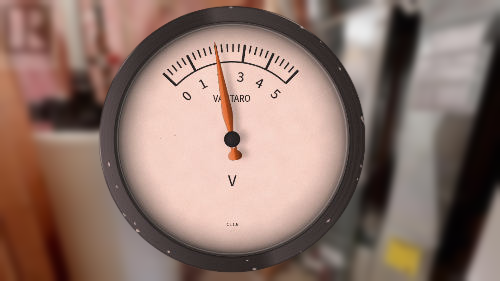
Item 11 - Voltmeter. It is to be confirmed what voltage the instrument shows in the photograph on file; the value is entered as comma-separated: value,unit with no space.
2,V
